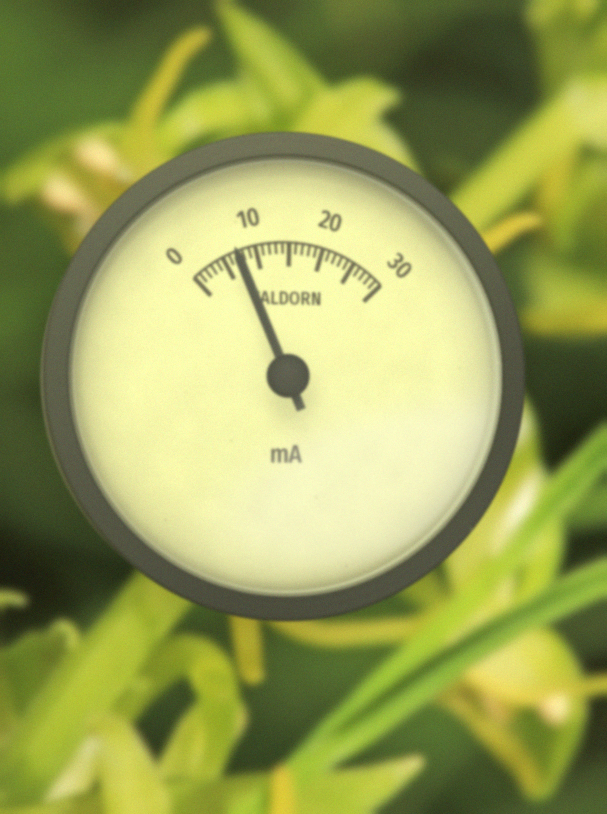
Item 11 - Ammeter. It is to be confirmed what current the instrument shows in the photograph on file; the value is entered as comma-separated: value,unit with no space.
7,mA
